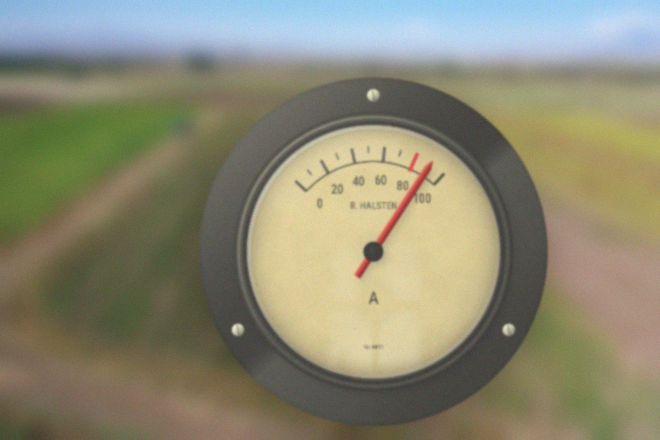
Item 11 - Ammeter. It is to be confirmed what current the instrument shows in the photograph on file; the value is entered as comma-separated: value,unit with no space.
90,A
